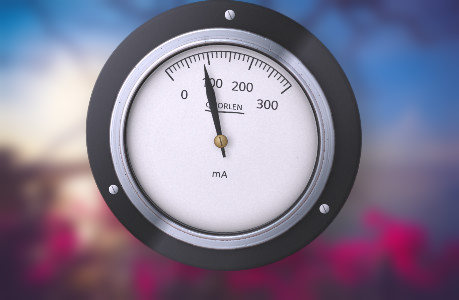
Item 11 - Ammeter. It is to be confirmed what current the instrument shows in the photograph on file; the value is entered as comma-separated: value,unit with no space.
90,mA
